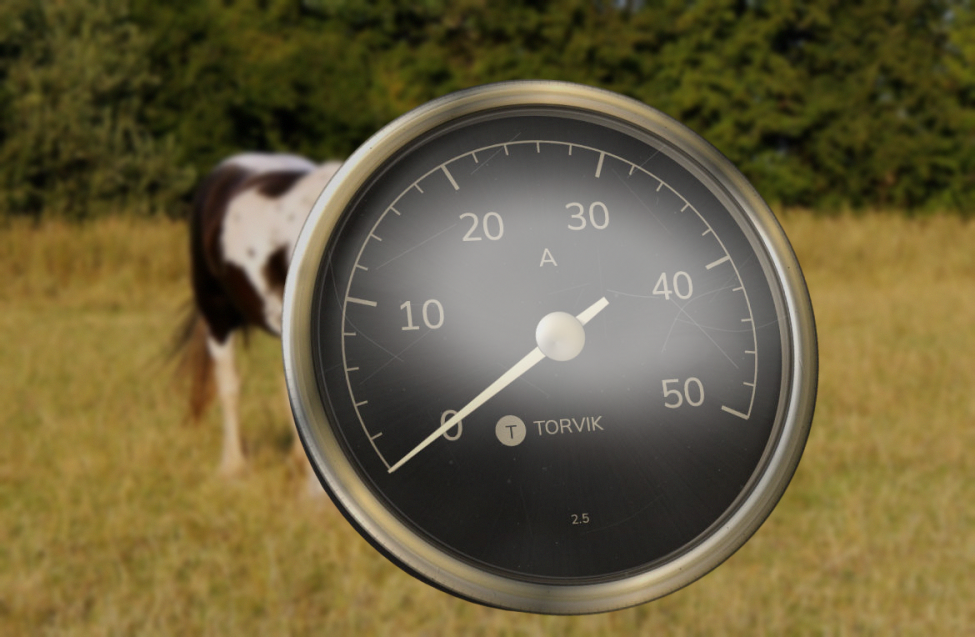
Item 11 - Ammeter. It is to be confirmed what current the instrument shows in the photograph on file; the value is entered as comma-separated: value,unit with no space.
0,A
